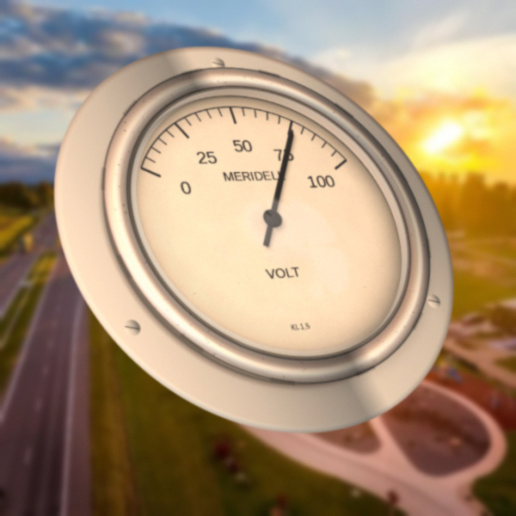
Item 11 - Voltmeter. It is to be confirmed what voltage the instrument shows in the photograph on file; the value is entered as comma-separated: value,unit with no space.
75,V
